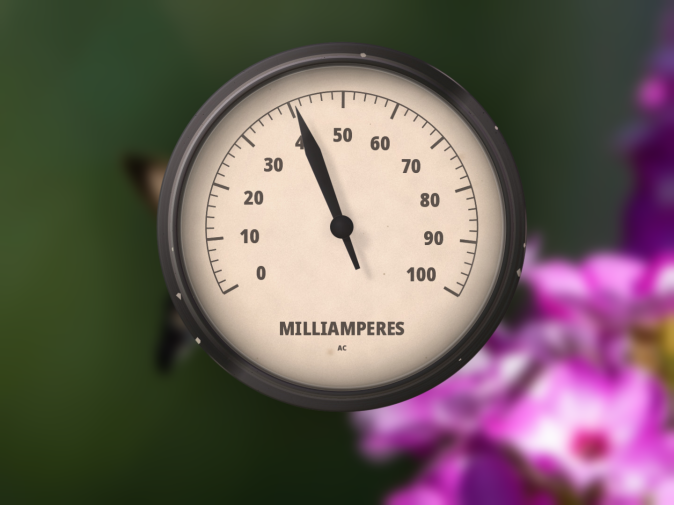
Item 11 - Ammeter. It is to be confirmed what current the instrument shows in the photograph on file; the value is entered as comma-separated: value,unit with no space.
41,mA
